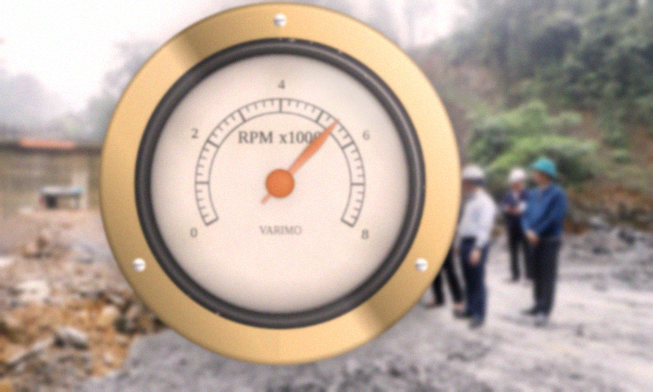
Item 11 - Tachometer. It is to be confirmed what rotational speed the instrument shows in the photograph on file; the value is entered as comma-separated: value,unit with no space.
5400,rpm
